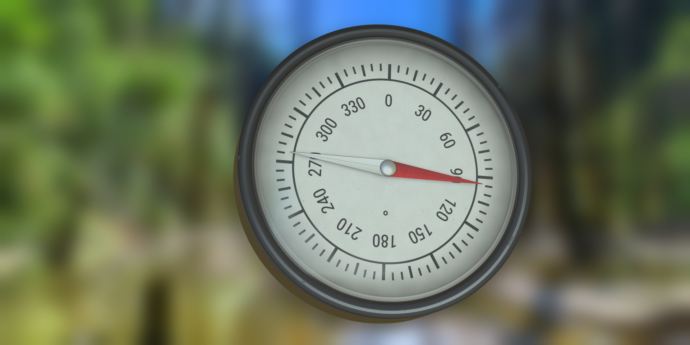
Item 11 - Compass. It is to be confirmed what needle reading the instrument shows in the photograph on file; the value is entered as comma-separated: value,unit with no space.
95,°
